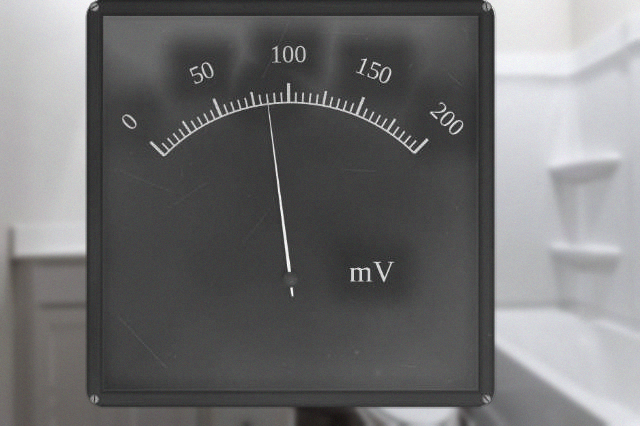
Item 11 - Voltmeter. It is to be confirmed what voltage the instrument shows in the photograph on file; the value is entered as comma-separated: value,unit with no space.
85,mV
